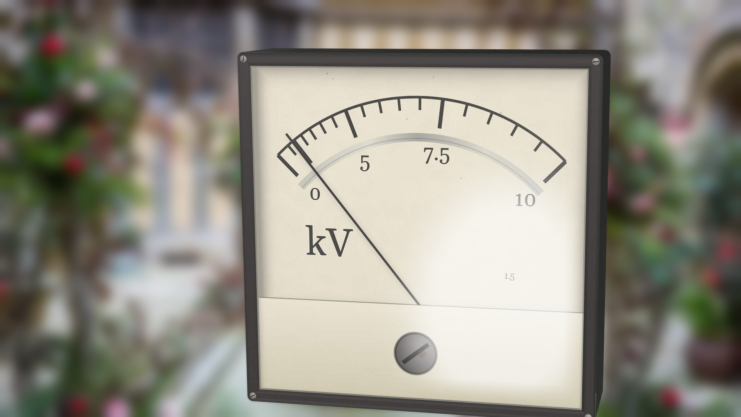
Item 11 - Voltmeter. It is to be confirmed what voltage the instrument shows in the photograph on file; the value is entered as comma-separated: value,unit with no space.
2.5,kV
